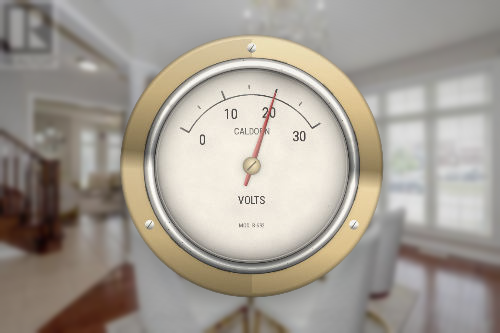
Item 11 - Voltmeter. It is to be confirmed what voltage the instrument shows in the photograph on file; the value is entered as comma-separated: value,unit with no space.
20,V
